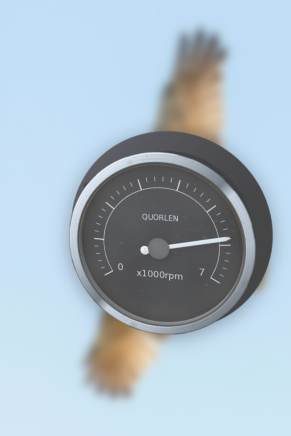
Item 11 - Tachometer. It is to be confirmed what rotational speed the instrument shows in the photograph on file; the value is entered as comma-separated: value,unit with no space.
5800,rpm
